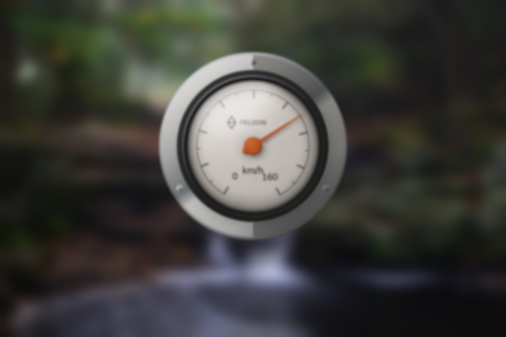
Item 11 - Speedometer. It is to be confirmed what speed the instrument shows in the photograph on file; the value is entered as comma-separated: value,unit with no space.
110,km/h
